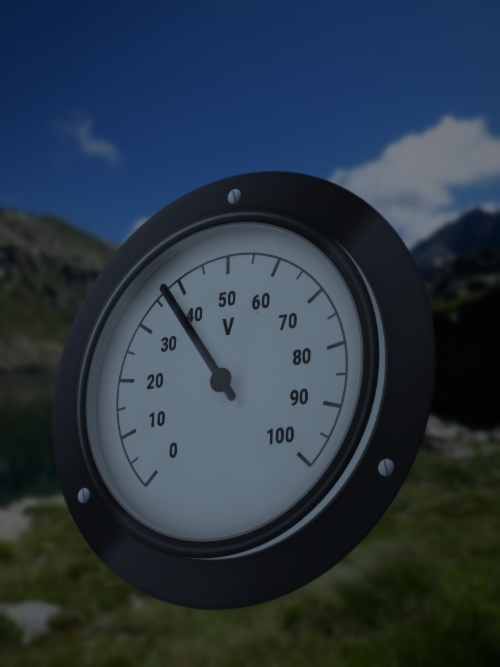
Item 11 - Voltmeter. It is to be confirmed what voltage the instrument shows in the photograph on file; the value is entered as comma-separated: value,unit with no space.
37.5,V
